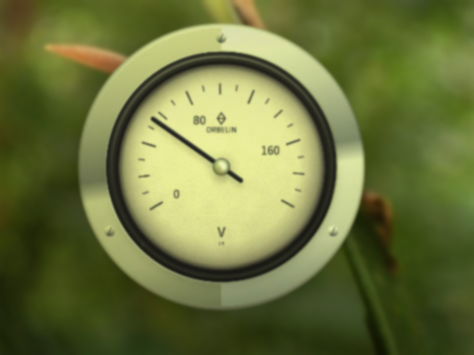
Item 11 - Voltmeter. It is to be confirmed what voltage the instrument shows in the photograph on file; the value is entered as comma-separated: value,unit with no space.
55,V
